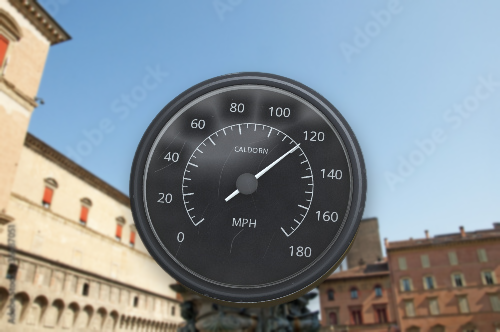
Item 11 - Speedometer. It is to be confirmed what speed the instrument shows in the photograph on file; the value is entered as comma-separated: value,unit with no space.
120,mph
